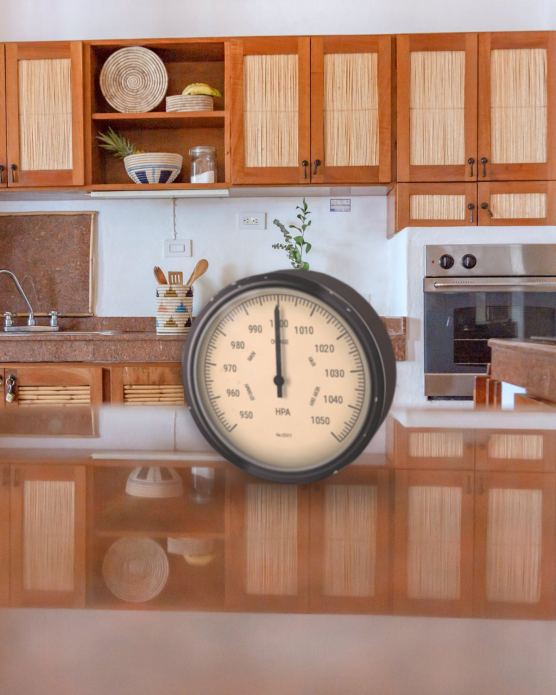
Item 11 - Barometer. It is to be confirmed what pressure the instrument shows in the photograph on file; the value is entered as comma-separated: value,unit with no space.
1000,hPa
